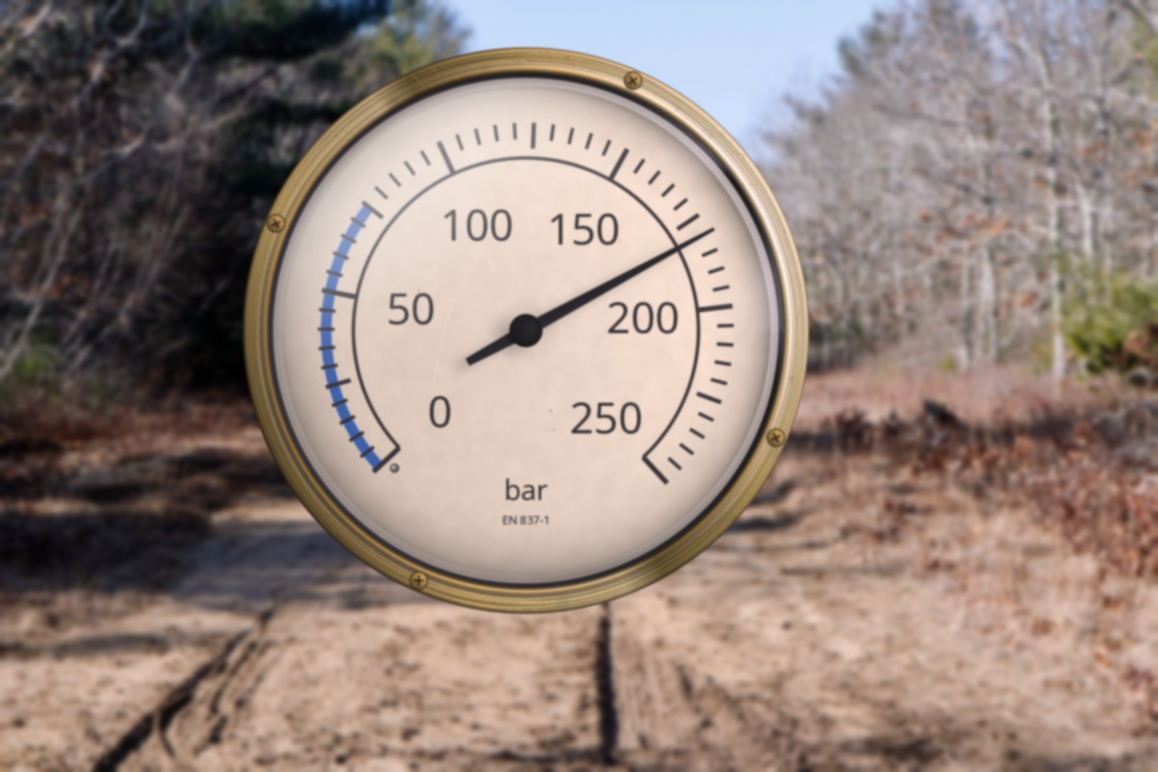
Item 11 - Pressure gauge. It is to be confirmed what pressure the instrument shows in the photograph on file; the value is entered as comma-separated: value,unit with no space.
180,bar
